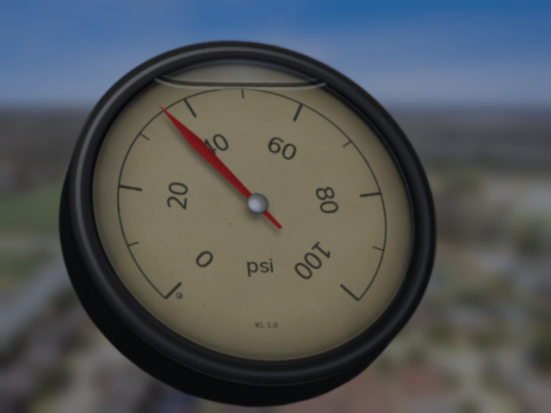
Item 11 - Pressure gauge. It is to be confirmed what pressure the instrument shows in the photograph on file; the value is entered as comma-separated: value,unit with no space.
35,psi
